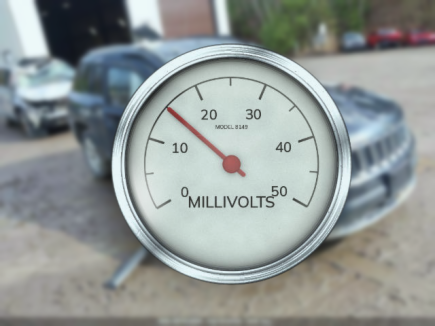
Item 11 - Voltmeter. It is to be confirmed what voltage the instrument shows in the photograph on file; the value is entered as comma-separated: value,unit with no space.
15,mV
